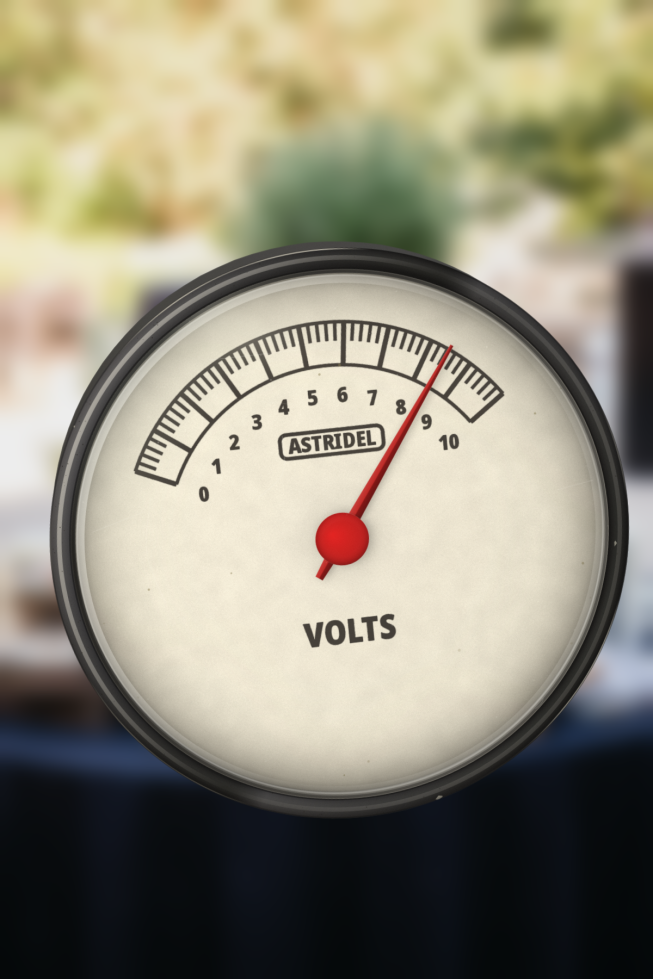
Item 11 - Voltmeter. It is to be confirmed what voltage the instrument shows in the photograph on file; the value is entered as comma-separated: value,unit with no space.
8.4,V
